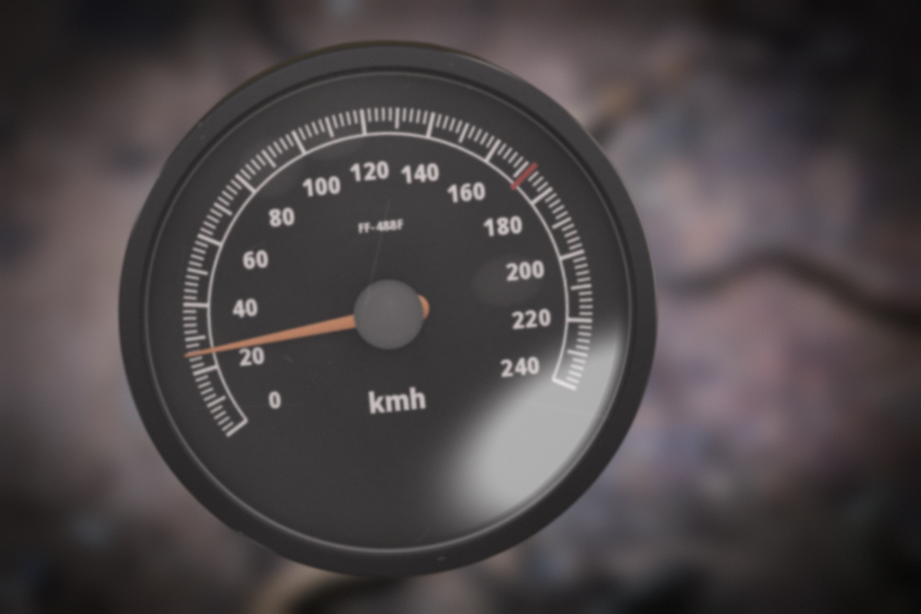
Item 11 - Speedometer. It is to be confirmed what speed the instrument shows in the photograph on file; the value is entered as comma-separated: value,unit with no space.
26,km/h
